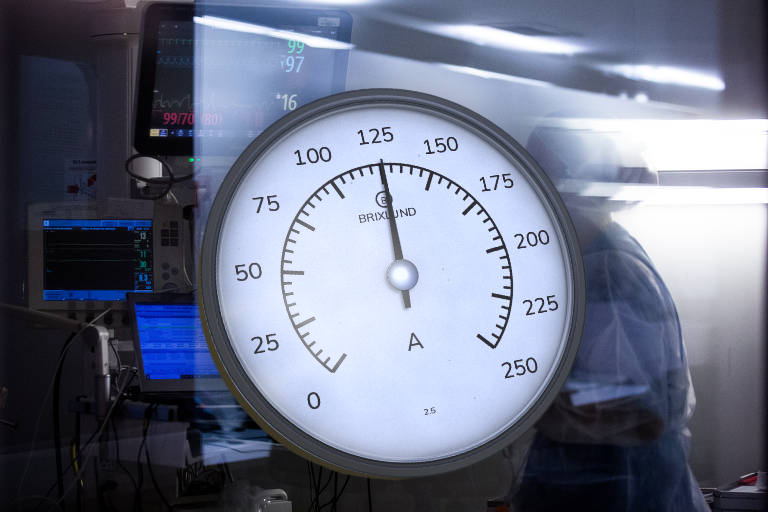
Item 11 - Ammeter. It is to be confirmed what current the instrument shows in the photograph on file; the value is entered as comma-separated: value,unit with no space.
125,A
